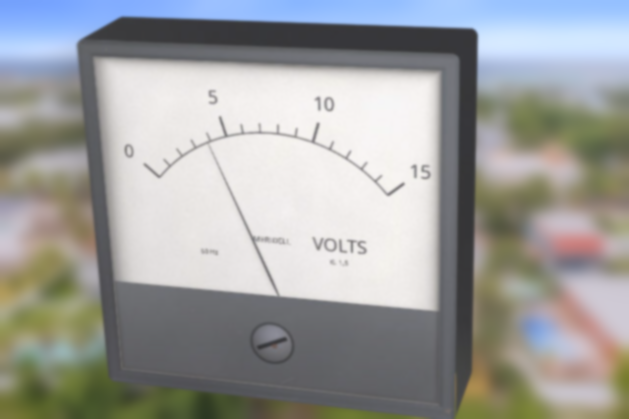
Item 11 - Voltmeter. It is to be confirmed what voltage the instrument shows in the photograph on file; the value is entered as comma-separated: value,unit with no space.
4,V
